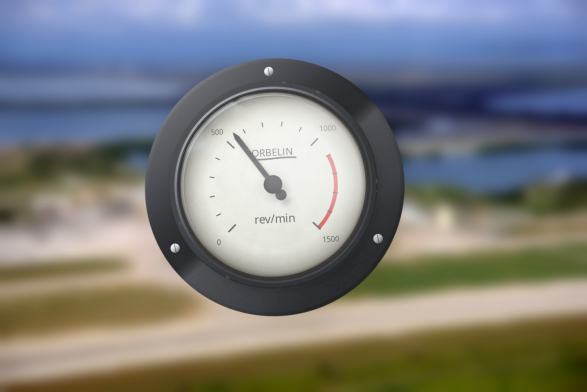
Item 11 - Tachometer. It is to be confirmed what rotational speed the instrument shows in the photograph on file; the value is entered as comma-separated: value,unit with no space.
550,rpm
